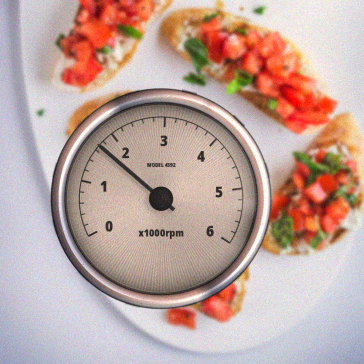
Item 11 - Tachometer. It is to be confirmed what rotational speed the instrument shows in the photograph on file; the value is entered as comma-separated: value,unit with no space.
1700,rpm
